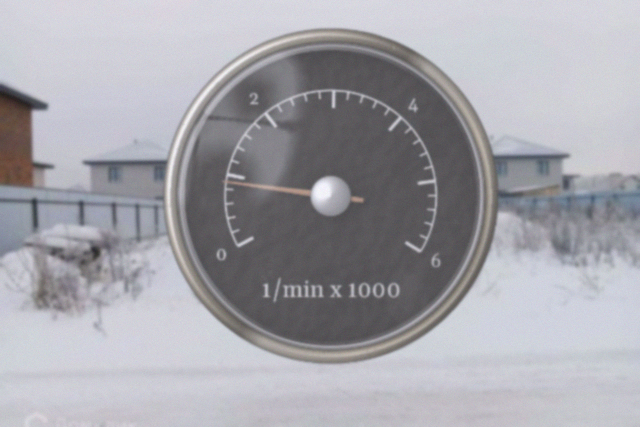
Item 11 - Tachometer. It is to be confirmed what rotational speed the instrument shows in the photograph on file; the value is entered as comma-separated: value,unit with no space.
900,rpm
